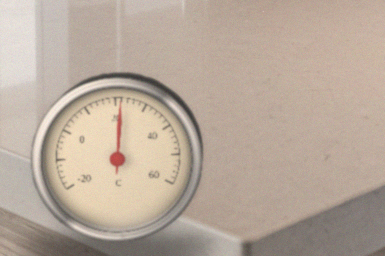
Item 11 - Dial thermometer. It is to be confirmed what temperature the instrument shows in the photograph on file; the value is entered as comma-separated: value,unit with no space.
22,°C
